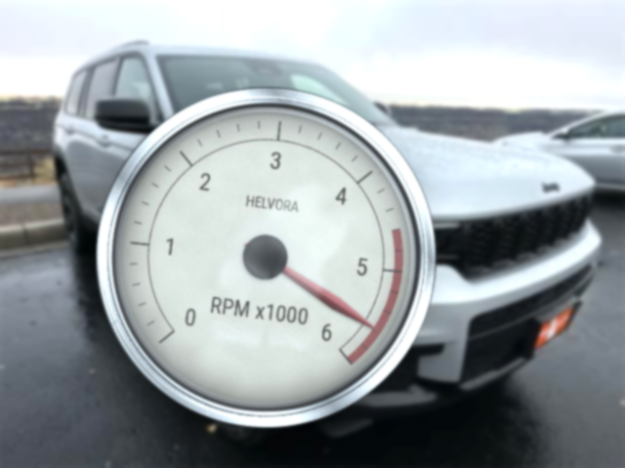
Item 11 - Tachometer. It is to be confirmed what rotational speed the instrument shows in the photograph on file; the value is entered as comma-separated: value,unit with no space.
5600,rpm
